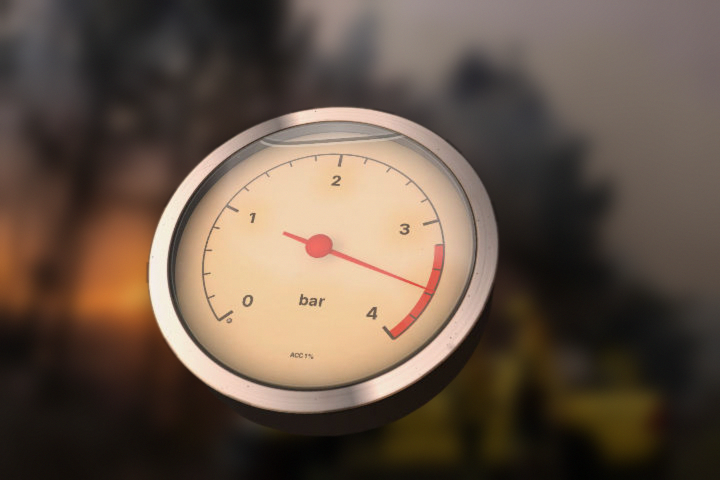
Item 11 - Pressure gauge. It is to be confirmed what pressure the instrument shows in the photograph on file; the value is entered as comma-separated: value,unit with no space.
3.6,bar
